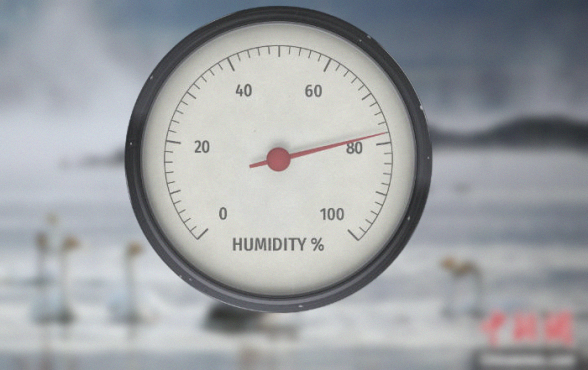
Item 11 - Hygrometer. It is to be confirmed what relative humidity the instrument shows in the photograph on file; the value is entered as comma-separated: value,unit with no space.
78,%
